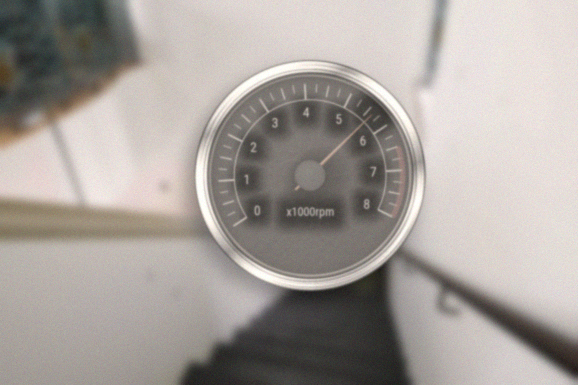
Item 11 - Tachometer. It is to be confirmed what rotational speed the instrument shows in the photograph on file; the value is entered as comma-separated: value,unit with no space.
5625,rpm
